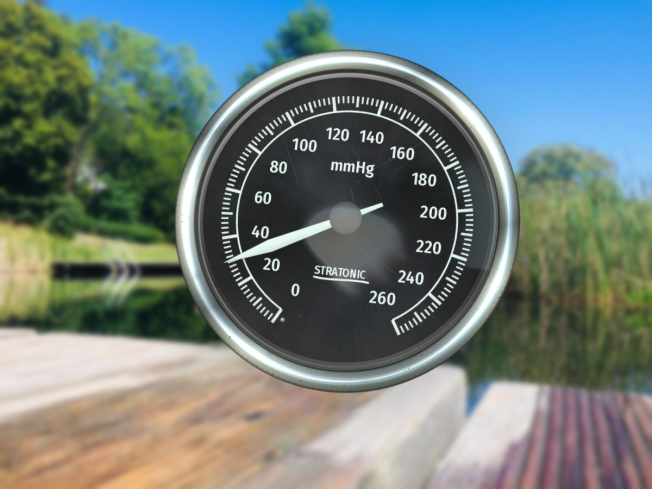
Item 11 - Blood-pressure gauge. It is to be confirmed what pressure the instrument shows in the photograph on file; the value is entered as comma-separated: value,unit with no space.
30,mmHg
